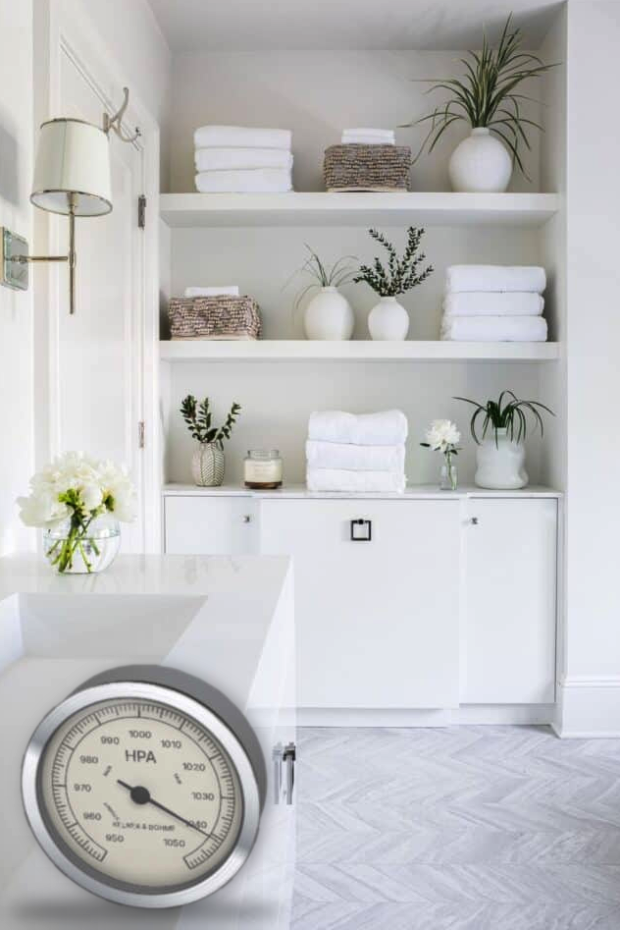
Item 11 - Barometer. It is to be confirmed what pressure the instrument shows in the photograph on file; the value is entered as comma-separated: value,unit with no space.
1040,hPa
